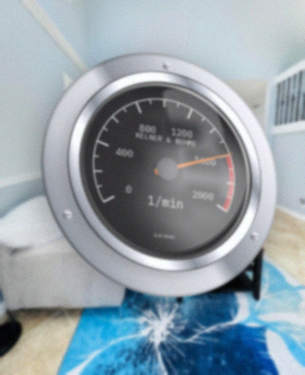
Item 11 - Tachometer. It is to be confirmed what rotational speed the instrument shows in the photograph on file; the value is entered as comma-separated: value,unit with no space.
1600,rpm
